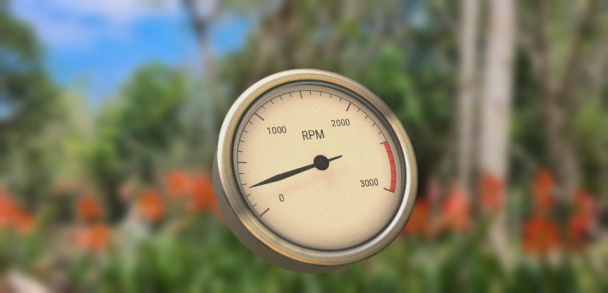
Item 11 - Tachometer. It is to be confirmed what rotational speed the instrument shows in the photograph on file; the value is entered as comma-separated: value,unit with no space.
250,rpm
